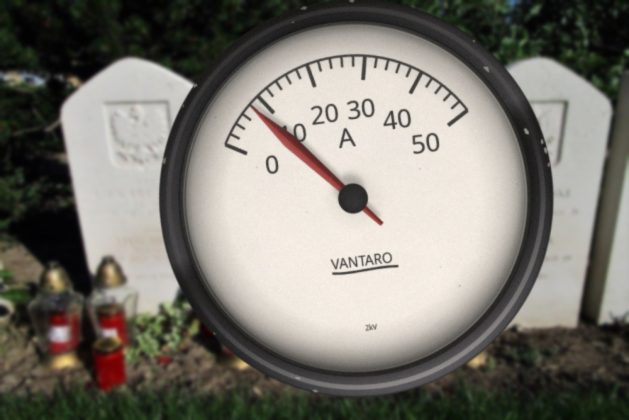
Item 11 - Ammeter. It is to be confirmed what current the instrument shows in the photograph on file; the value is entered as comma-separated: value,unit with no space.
8,A
